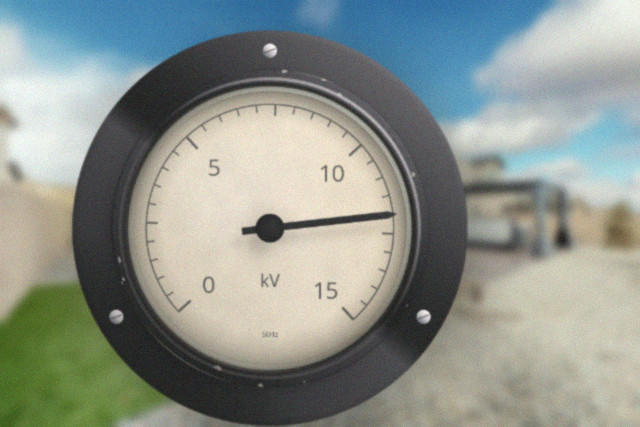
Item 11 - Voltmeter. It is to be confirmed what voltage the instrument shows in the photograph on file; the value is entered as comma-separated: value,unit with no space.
12,kV
